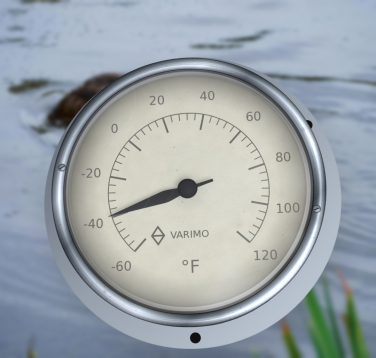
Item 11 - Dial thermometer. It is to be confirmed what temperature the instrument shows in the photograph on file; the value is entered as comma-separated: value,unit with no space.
-40,°F
